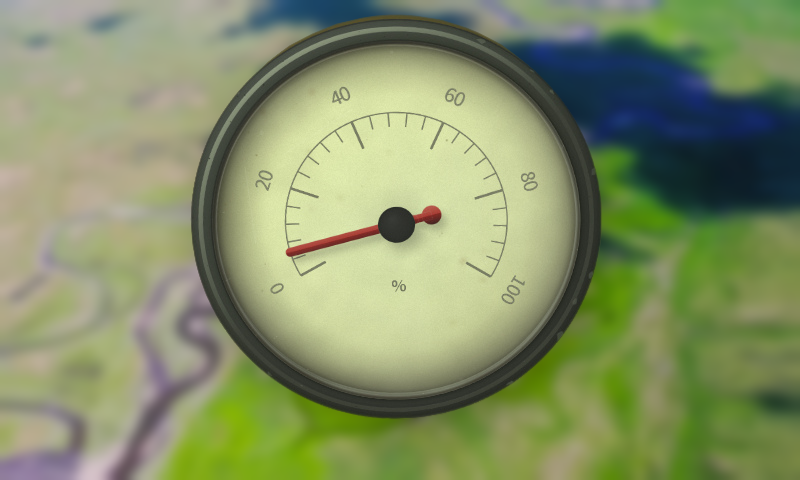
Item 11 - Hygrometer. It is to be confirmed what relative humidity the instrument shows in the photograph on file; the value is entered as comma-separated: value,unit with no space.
6,%
